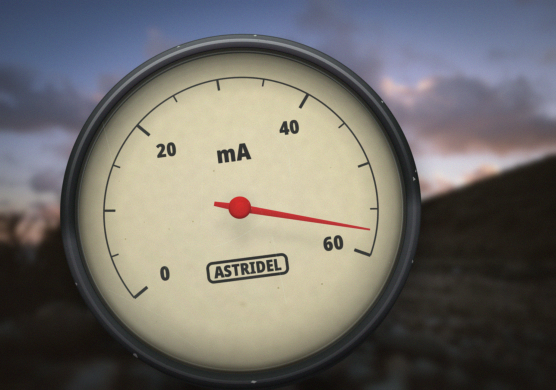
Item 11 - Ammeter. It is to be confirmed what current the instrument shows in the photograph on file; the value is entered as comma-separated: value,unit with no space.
57.5,mA
